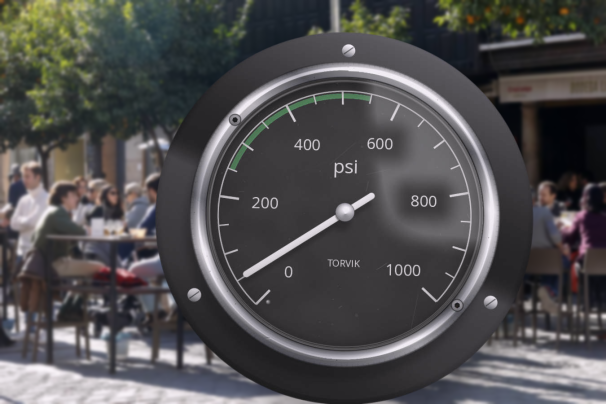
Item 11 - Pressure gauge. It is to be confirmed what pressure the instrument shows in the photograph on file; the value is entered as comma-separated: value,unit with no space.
50,psi
